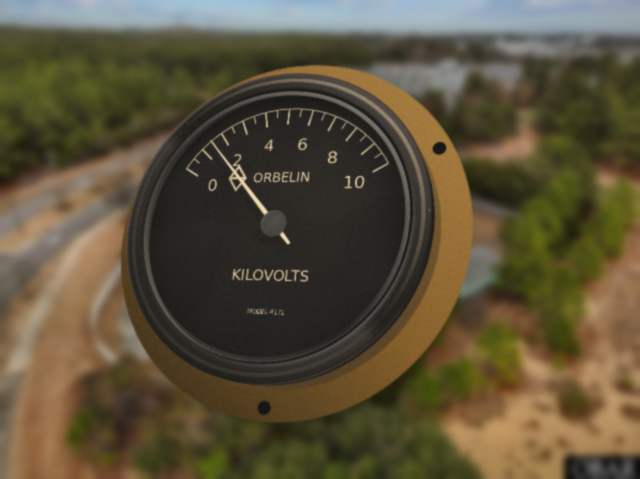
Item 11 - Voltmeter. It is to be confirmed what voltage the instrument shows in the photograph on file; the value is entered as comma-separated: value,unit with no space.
1.5,kV
